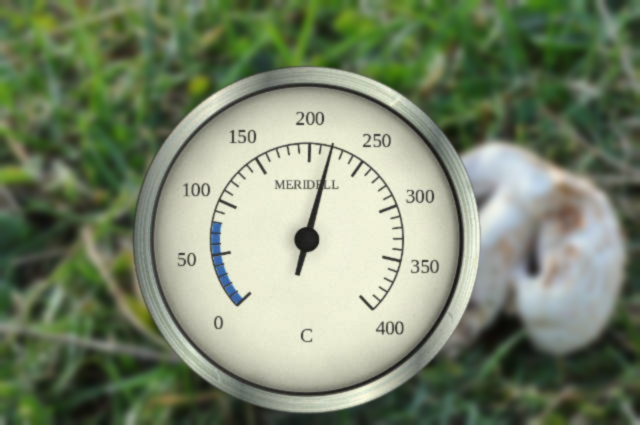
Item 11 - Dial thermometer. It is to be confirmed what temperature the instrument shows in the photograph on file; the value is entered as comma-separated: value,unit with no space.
220,°C
